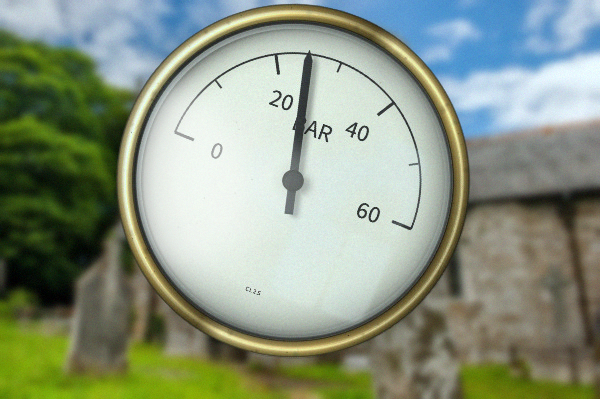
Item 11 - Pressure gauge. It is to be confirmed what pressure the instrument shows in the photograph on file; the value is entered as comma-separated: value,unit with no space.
25,bar
